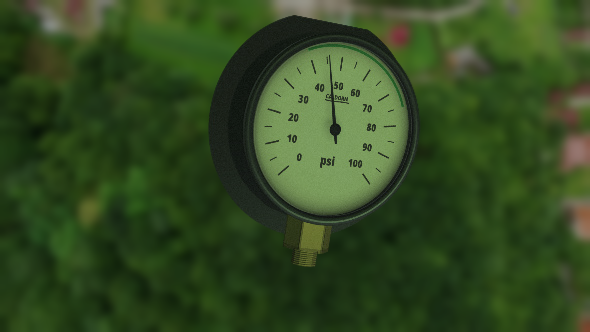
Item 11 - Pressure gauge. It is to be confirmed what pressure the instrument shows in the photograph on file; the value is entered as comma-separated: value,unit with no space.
45,psi
